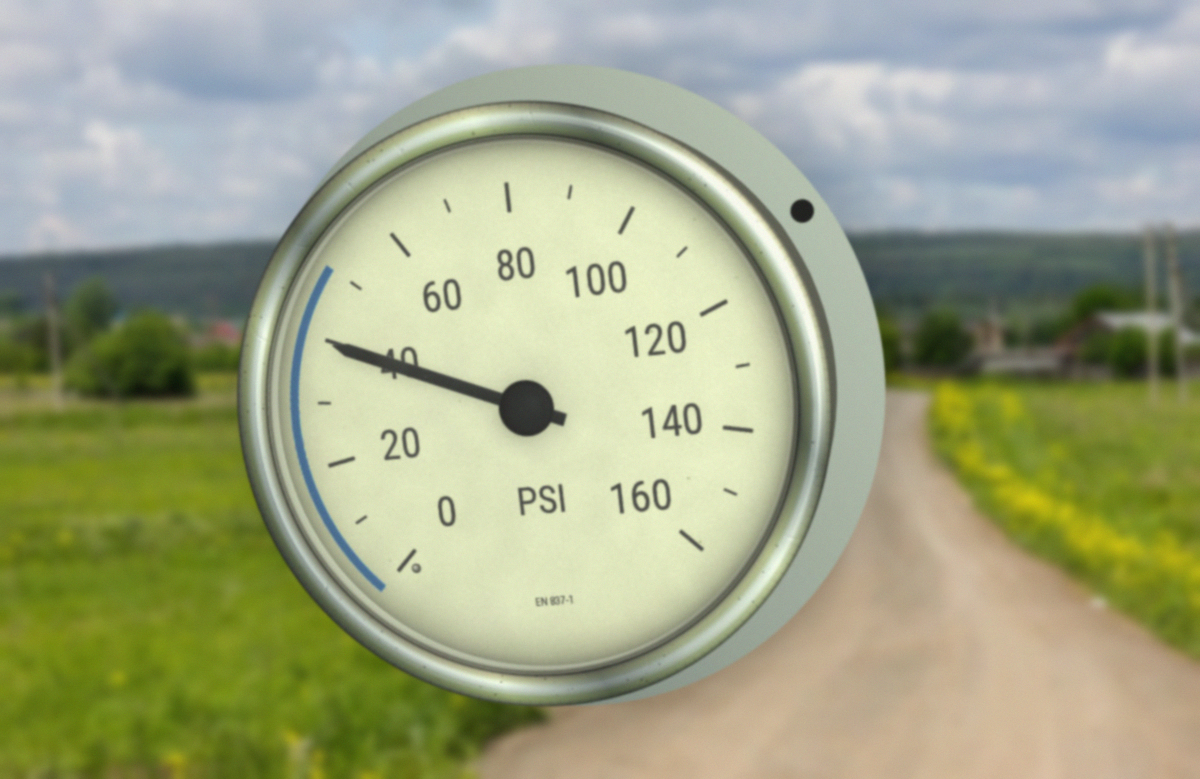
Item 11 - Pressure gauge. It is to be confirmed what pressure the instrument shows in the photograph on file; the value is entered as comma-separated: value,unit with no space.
40,psi
